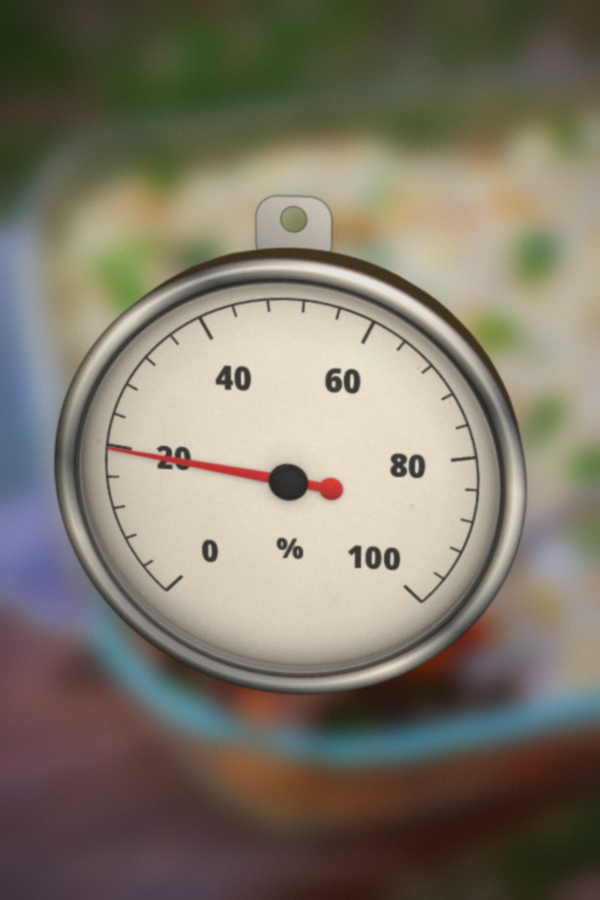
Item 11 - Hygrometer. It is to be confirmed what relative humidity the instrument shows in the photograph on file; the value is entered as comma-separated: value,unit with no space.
20,%
